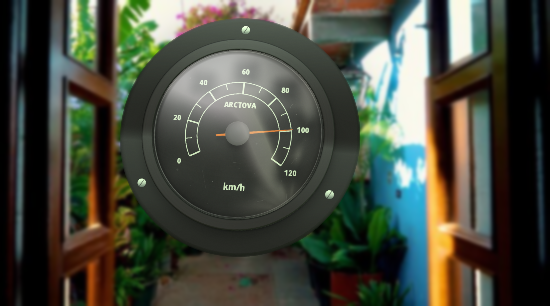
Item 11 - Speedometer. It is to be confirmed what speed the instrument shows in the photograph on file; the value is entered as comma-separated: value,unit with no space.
100,km/h
